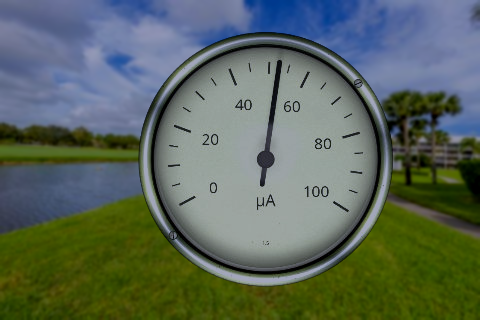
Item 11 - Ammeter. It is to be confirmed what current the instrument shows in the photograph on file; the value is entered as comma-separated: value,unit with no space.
52.5,µA
